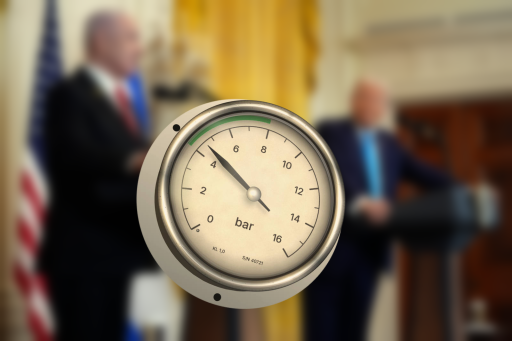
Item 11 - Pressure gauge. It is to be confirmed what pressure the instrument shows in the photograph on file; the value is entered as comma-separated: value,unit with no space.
4.5,bar
